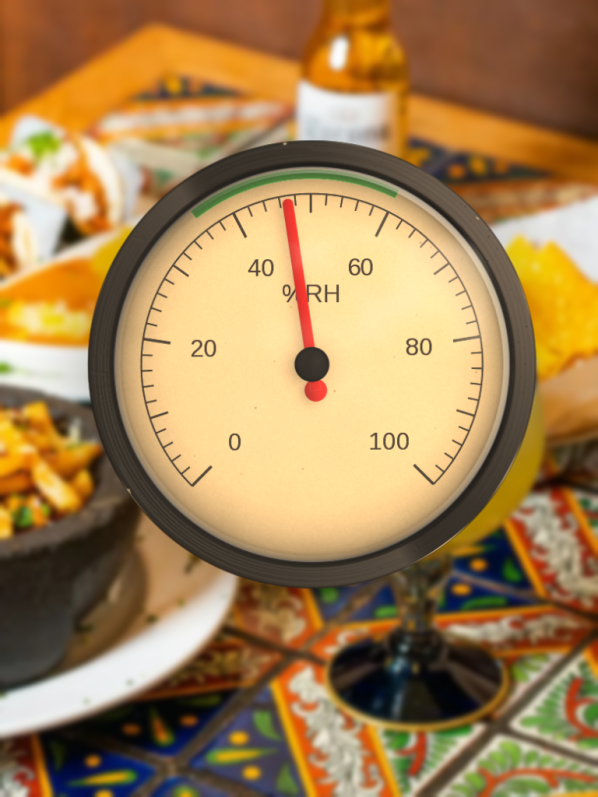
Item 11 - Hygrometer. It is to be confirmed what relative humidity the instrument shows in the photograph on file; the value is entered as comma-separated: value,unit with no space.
47,%
